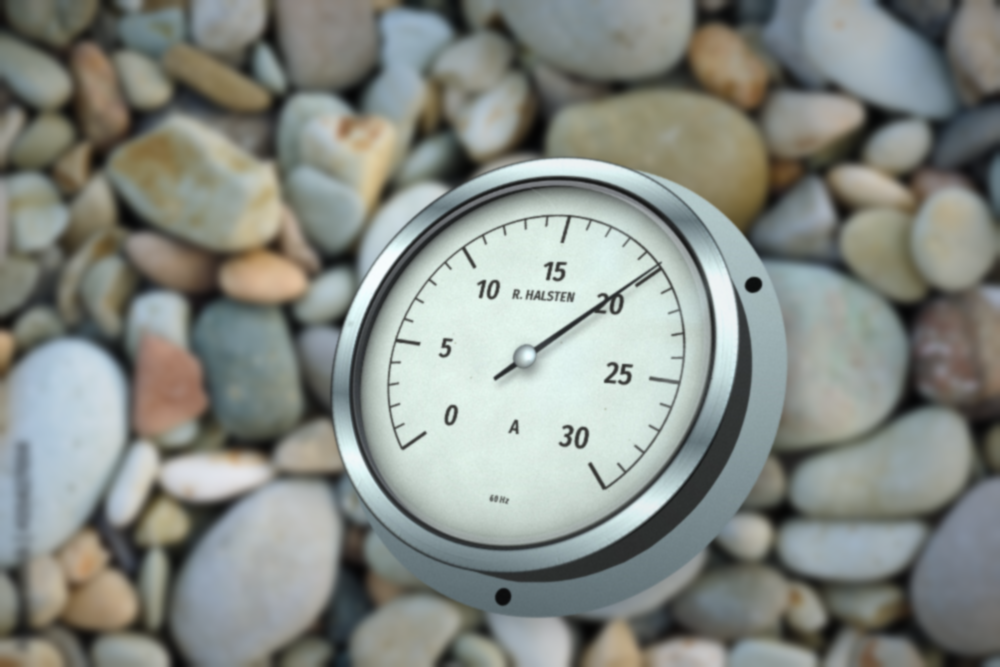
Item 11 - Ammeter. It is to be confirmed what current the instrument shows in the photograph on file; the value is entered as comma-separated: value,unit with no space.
20,A
